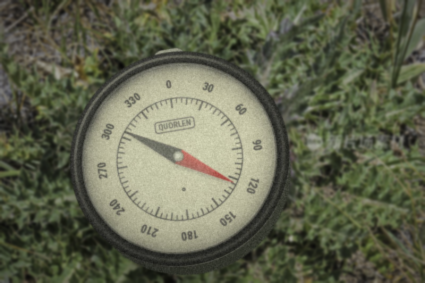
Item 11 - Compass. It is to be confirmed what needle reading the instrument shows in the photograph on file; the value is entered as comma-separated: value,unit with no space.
125,°
